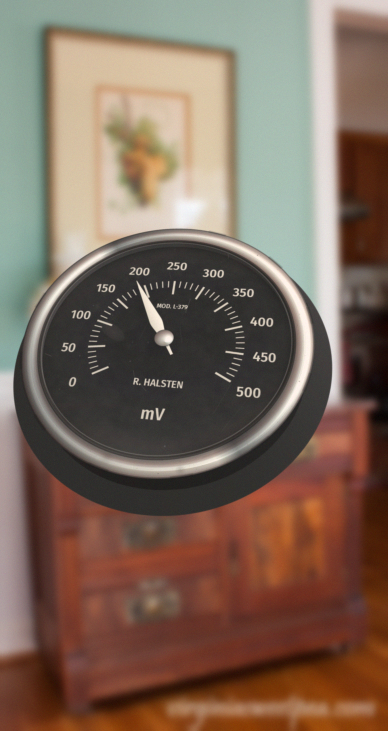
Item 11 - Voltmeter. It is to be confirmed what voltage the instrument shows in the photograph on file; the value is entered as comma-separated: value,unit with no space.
190,mV
